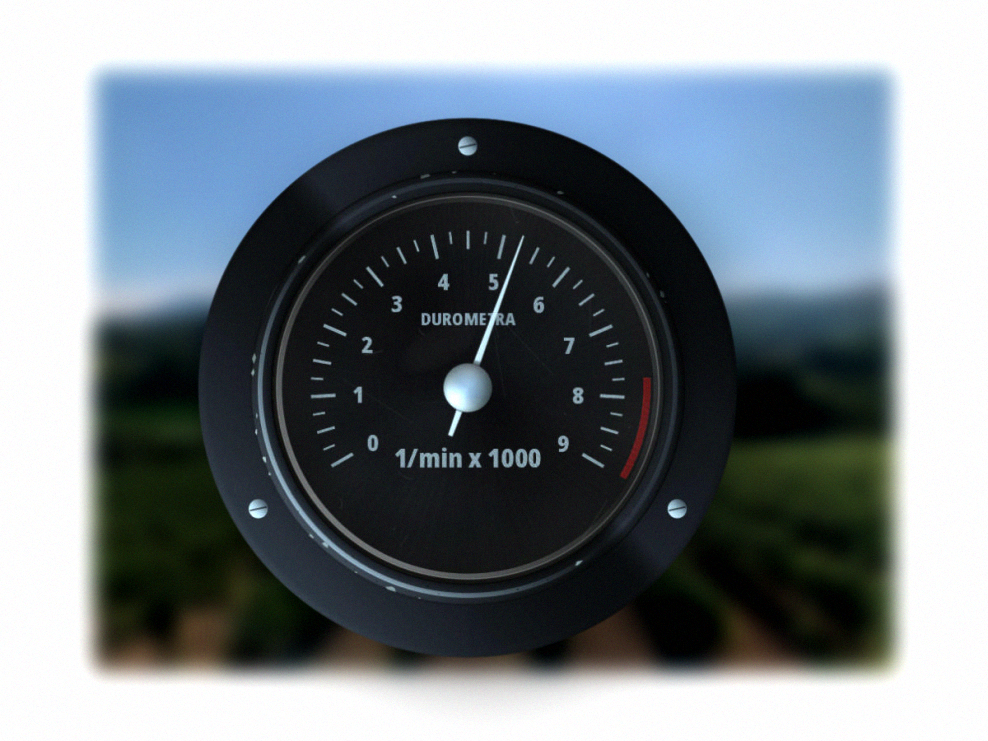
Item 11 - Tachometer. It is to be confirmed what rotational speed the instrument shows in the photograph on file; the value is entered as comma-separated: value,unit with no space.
5250,rpm
